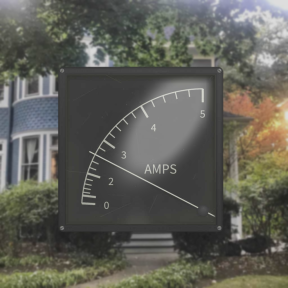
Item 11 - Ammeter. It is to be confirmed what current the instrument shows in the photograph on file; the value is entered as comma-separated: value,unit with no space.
2.6,A
